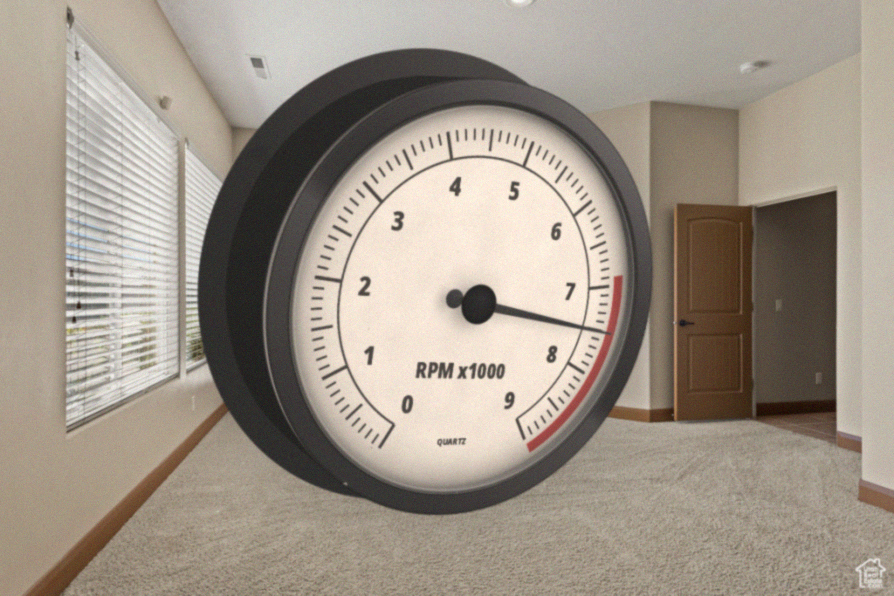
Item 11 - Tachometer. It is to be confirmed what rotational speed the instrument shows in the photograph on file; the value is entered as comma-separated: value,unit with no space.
7500,rpm
